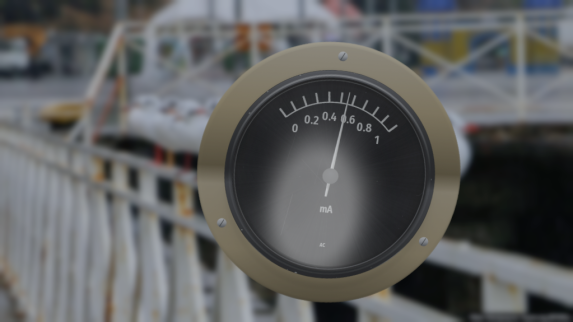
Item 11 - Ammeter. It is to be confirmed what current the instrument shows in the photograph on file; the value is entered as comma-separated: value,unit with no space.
0.55,mA
